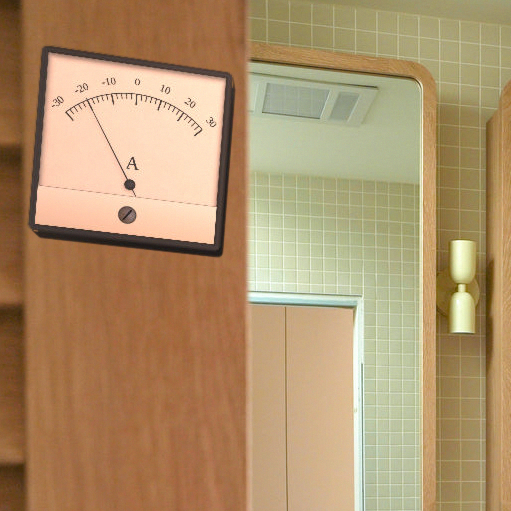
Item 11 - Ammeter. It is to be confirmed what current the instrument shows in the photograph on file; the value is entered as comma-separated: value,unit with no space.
-20,A
